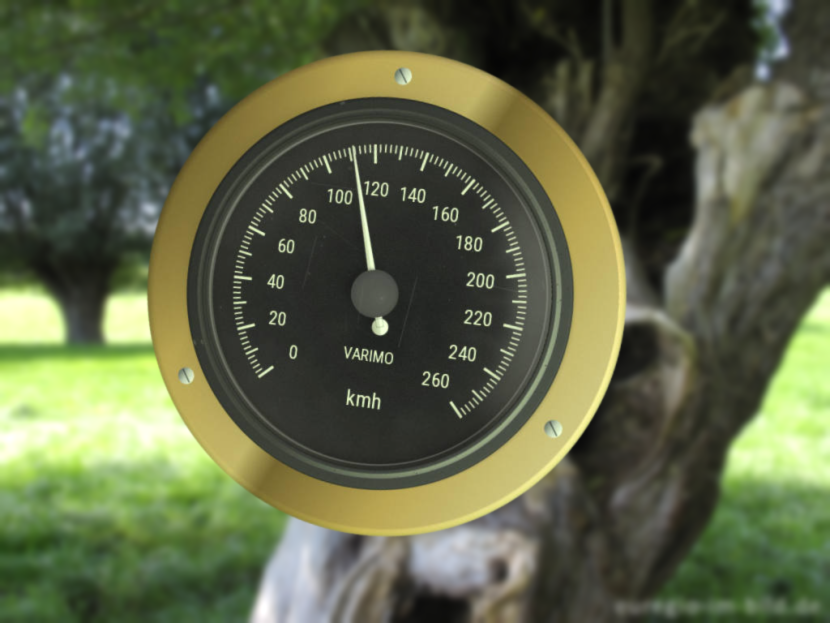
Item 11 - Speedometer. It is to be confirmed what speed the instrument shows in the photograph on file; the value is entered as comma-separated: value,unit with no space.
112,km/h
